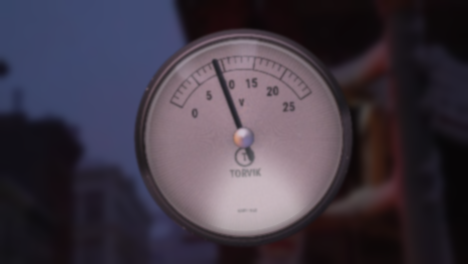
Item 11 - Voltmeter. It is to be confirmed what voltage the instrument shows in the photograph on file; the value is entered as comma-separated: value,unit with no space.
9,V
